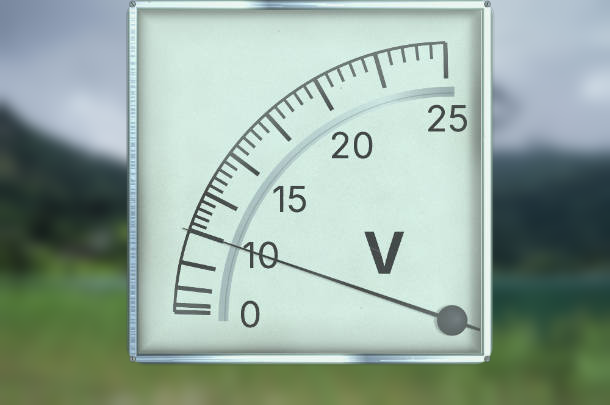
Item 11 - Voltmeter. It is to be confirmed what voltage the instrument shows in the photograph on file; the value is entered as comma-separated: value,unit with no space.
10,V
